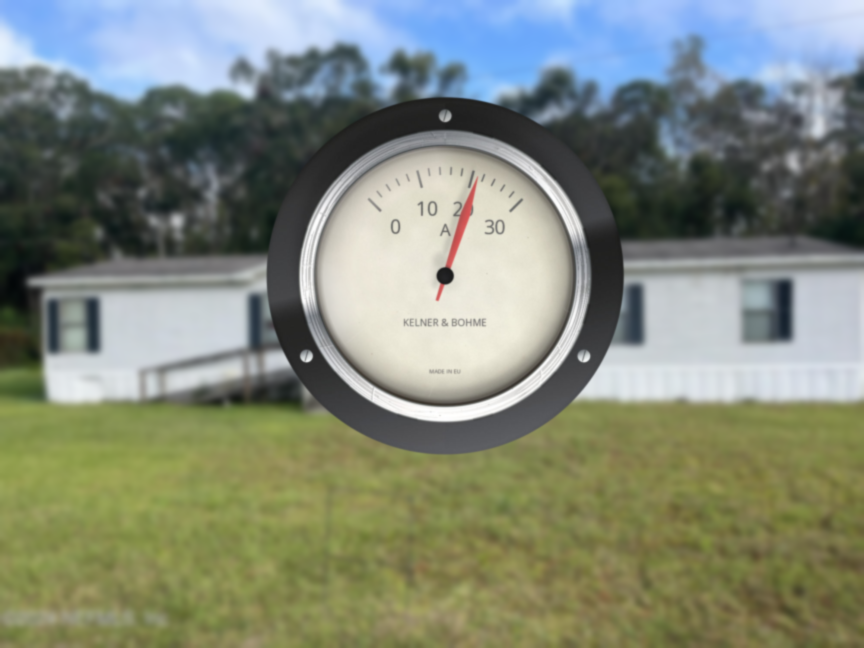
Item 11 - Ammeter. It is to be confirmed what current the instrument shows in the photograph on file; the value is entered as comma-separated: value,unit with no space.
21,A
